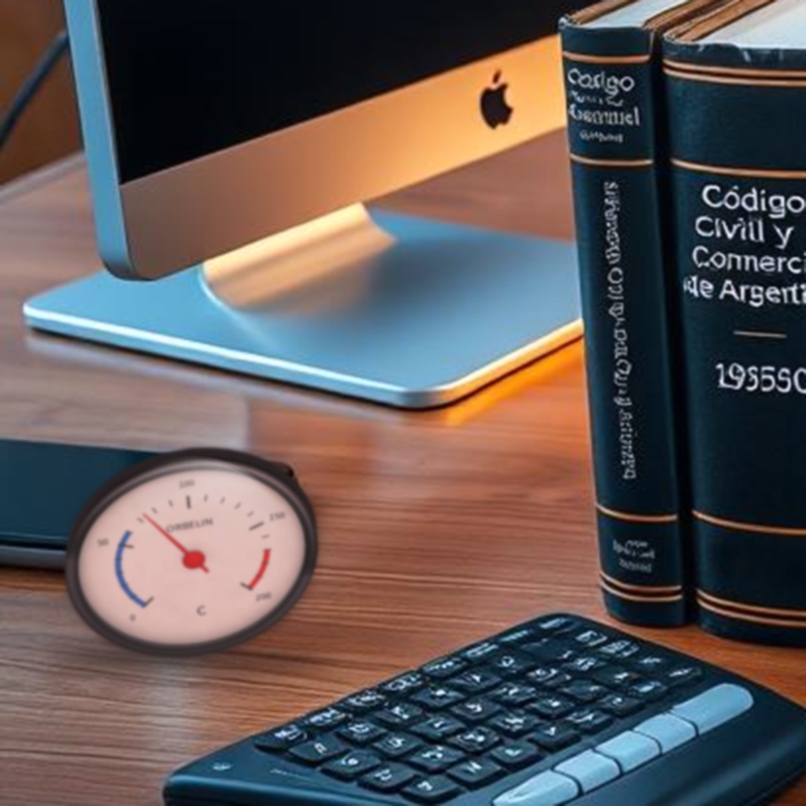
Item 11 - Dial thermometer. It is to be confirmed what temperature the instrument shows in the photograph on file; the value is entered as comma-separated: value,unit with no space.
75,°C
